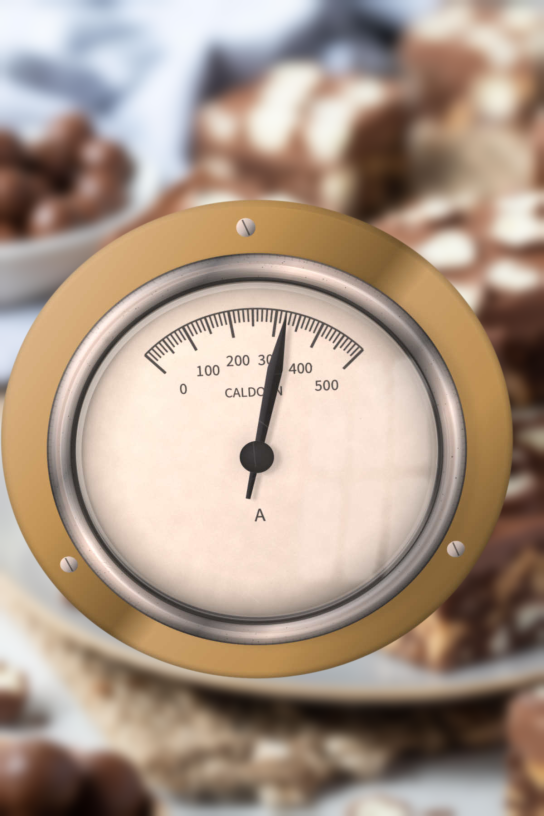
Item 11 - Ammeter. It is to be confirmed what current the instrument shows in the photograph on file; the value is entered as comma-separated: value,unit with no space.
320,A
